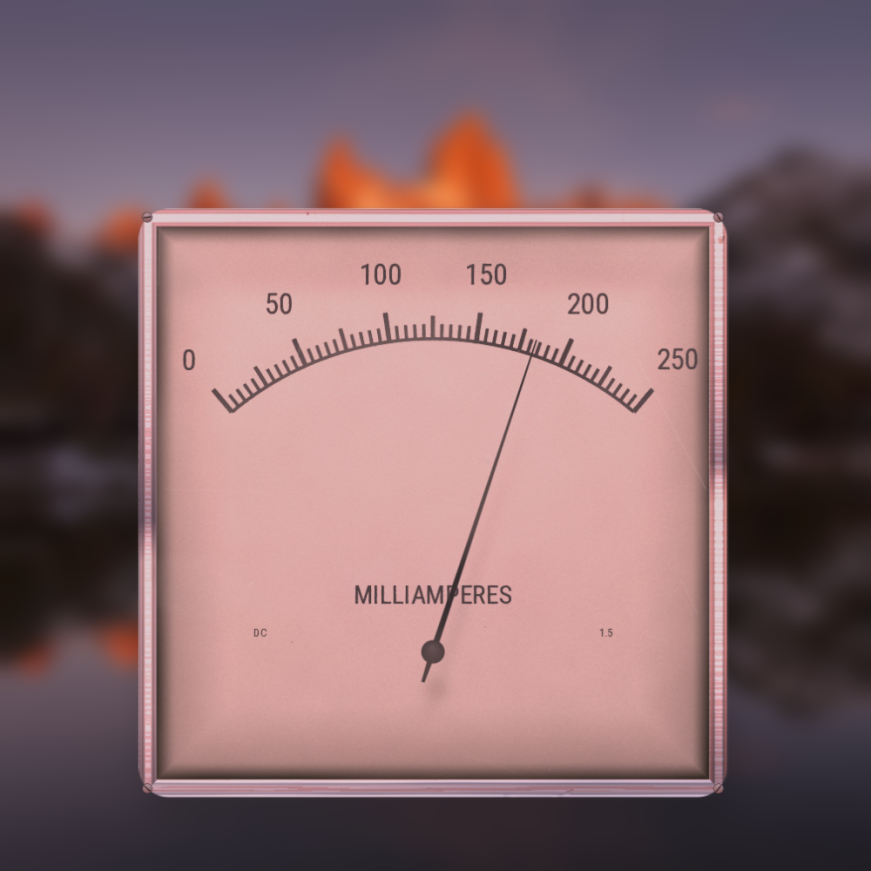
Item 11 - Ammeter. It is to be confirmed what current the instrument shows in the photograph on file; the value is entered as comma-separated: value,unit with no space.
182.5,mA
